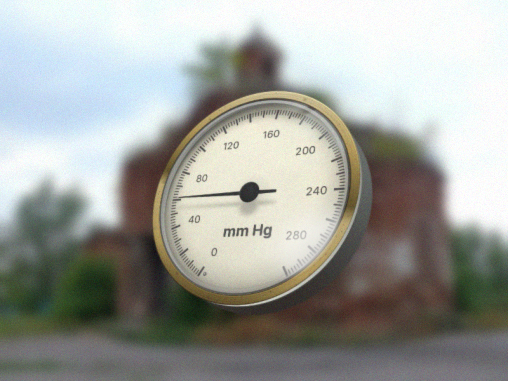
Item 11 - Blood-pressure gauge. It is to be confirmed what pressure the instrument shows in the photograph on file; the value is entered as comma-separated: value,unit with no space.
60,mmHg
